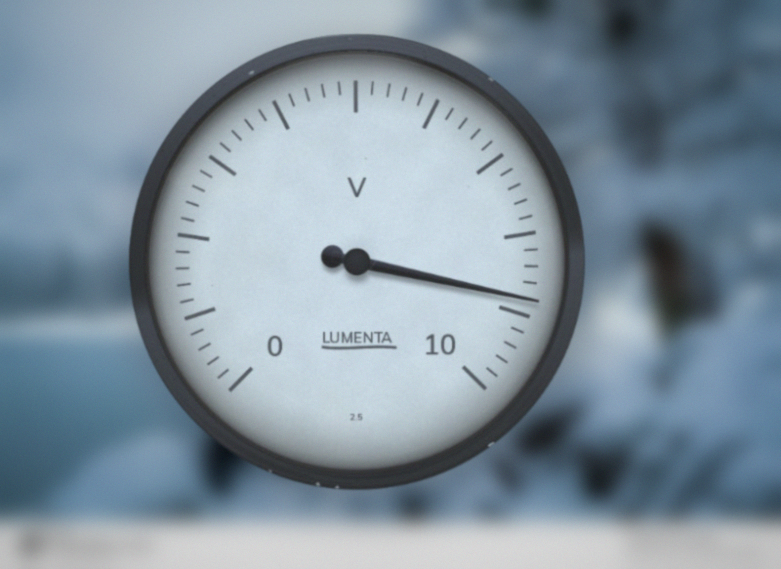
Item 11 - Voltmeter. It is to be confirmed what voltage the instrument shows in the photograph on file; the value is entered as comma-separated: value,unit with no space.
8.8,V
